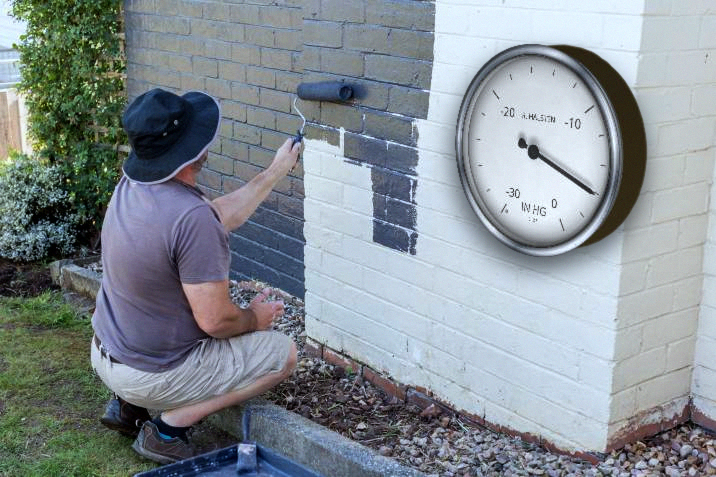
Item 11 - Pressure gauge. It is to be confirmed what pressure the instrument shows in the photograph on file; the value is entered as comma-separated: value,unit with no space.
-4,inHg
